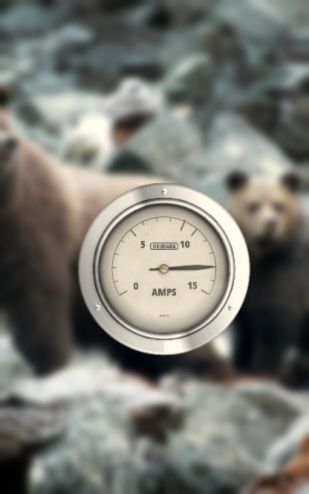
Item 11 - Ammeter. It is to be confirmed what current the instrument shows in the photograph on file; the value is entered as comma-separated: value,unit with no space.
13,A
